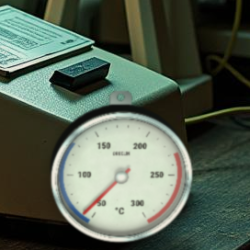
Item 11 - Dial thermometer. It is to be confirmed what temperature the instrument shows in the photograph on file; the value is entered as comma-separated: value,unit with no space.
60,°C
